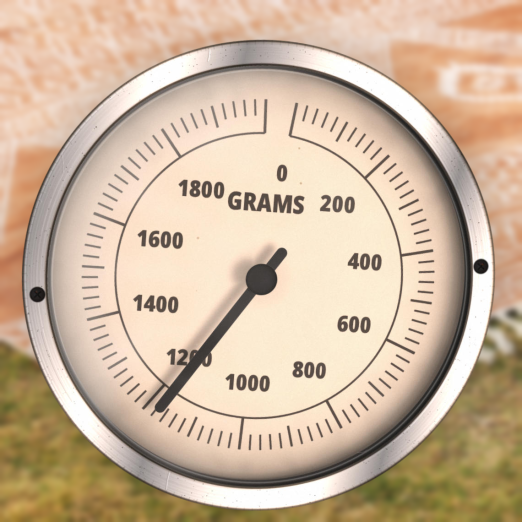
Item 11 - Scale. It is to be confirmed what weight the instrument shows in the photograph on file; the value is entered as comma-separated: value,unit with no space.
1180,g
